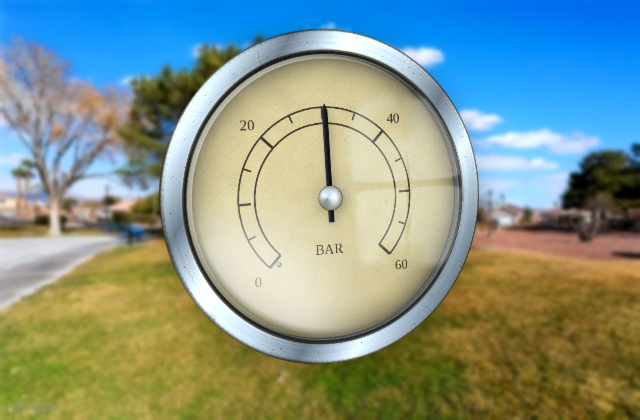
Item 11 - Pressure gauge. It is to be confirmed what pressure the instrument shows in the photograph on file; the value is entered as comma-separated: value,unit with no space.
30,bar
